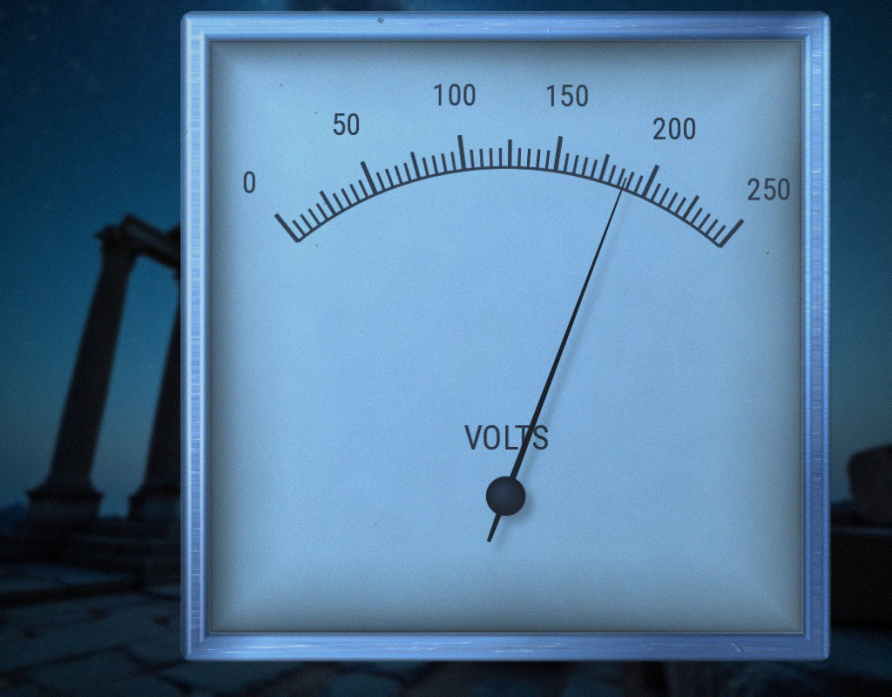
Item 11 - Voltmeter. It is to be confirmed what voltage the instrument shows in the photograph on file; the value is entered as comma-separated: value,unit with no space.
187.5,V
